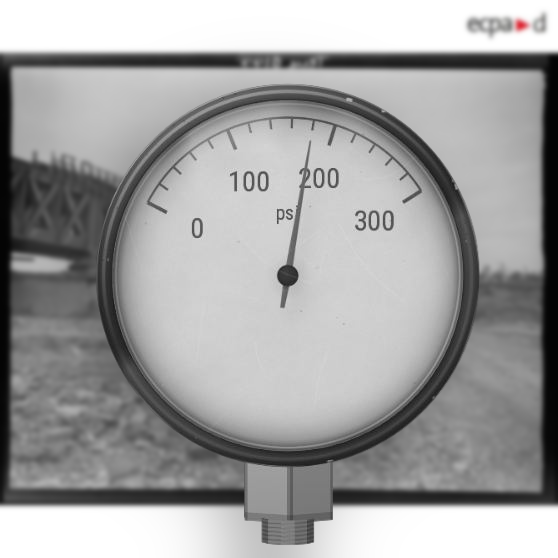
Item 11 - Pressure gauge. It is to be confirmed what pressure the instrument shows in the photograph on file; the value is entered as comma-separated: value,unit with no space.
180,psi
